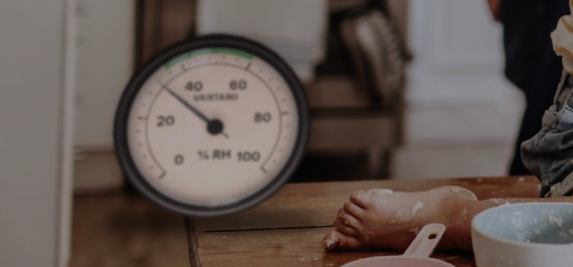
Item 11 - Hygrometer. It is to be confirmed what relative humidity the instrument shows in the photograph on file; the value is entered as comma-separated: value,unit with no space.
32,%
